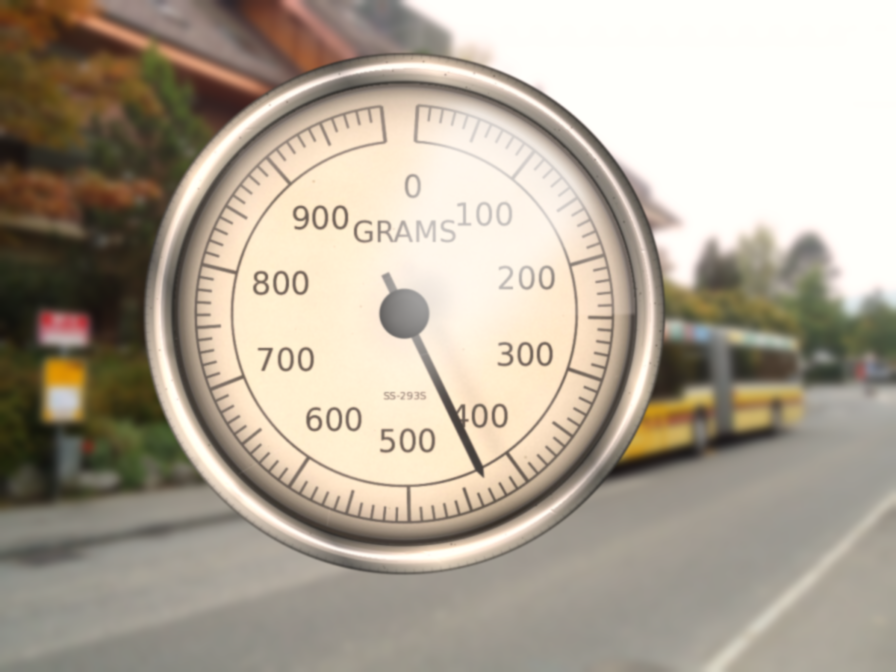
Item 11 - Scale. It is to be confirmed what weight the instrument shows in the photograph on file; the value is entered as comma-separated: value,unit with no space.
430,g
